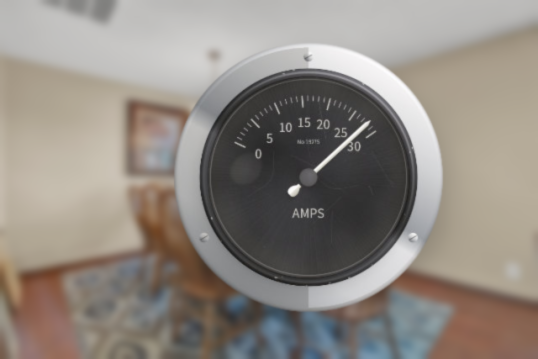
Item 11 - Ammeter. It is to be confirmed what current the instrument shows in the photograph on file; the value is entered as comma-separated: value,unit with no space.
28,A
